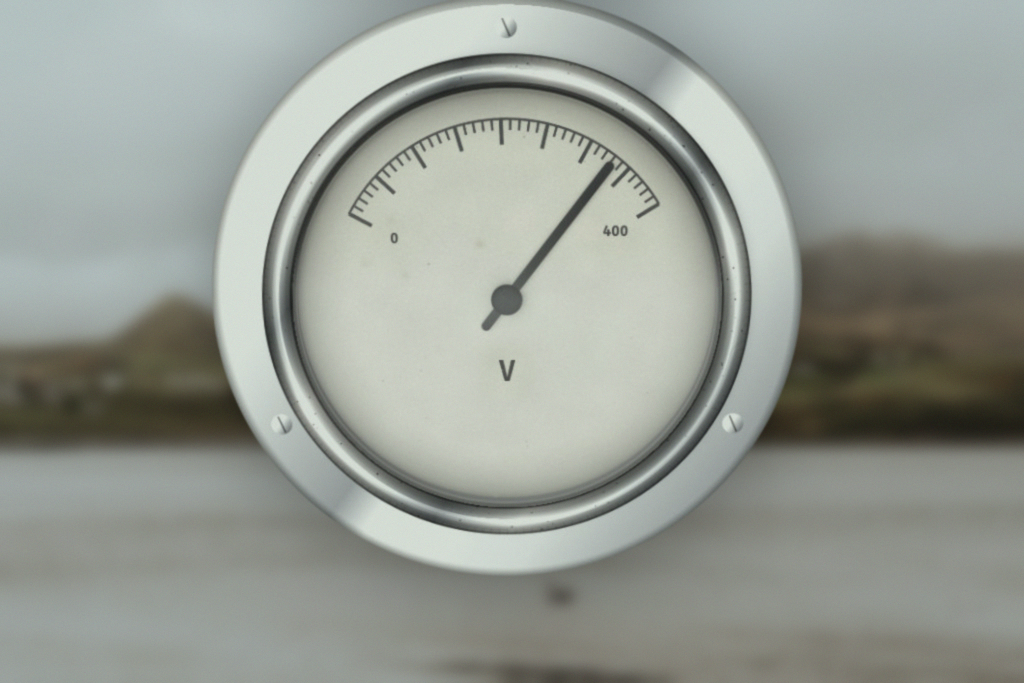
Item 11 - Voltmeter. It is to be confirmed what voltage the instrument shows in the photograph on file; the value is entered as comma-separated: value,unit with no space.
330,V
